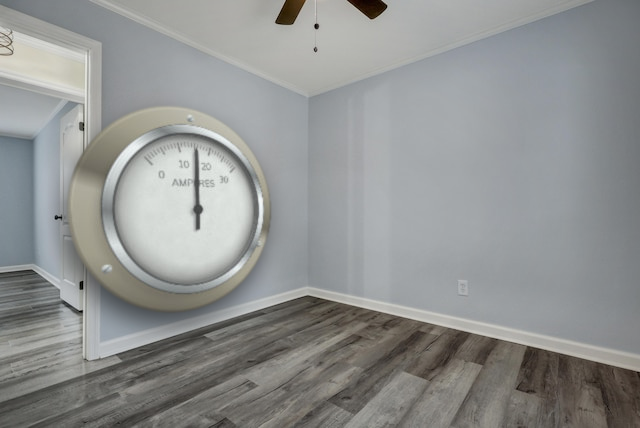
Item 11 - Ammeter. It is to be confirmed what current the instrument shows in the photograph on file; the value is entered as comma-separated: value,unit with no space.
15,A
